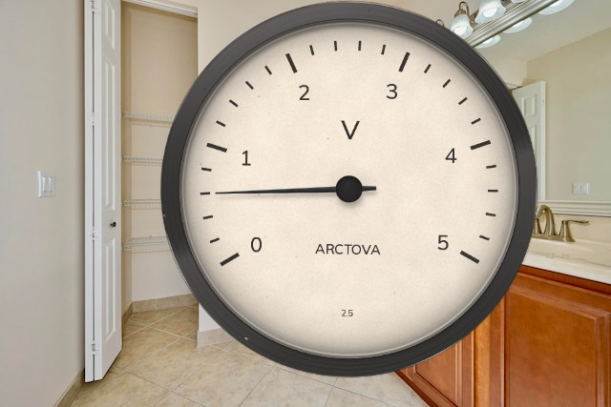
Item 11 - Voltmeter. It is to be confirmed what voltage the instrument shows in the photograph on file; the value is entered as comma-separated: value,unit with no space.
0.6,V
